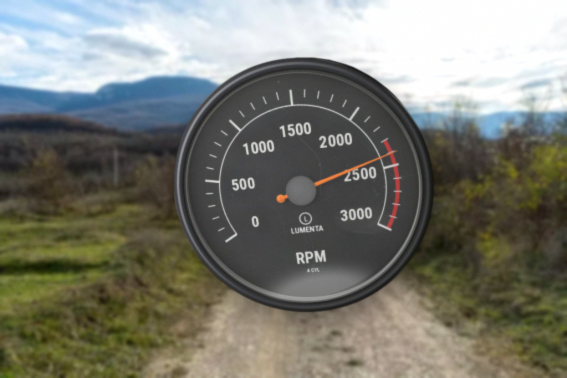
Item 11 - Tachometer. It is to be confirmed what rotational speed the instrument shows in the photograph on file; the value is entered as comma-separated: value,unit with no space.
2400,rpm
